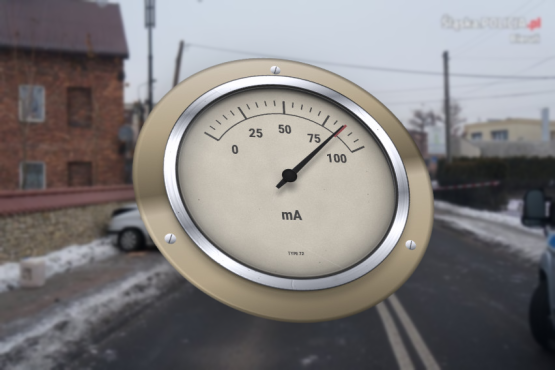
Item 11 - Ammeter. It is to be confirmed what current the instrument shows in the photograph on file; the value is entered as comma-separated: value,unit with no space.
85,mA
